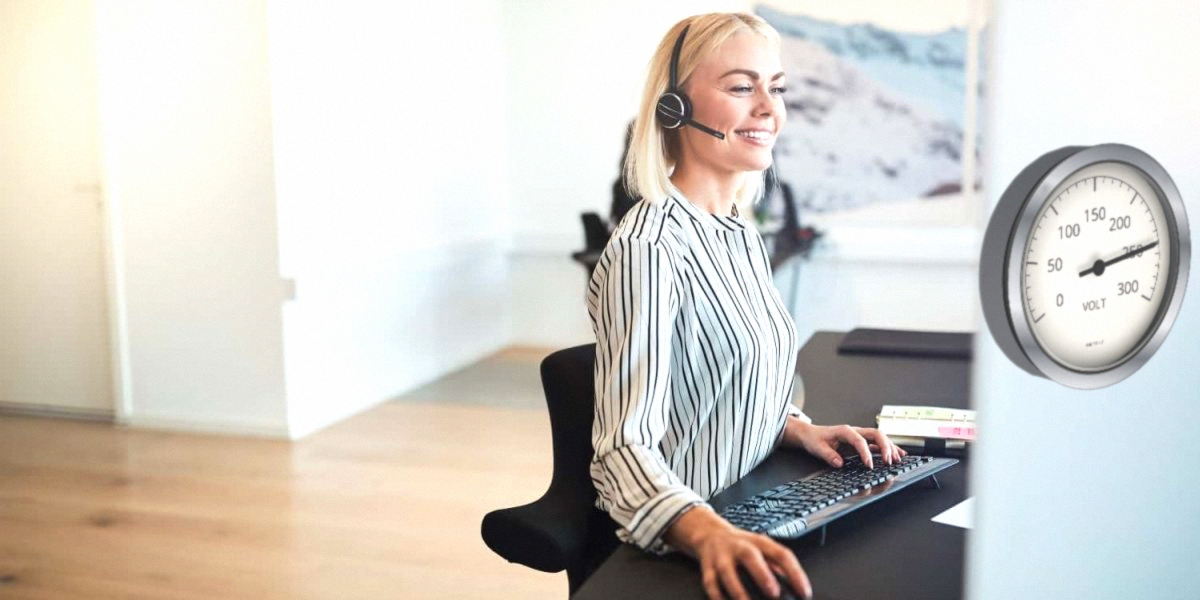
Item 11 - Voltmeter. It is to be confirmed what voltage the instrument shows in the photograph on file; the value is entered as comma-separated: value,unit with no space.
250,V
